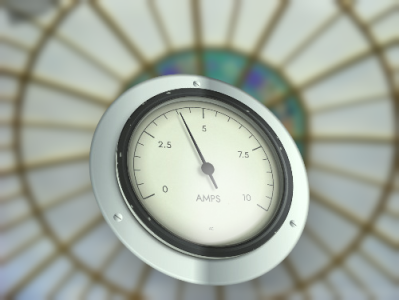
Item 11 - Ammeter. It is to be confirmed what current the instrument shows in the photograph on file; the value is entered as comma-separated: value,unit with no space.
4,A
